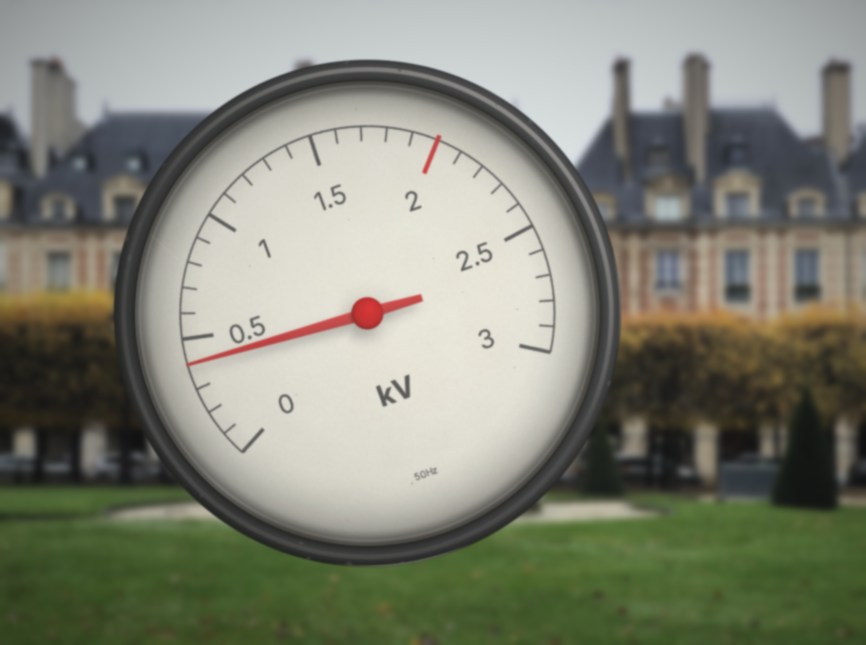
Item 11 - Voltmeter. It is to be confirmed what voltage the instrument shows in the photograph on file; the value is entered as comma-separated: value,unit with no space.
0.4,kV
